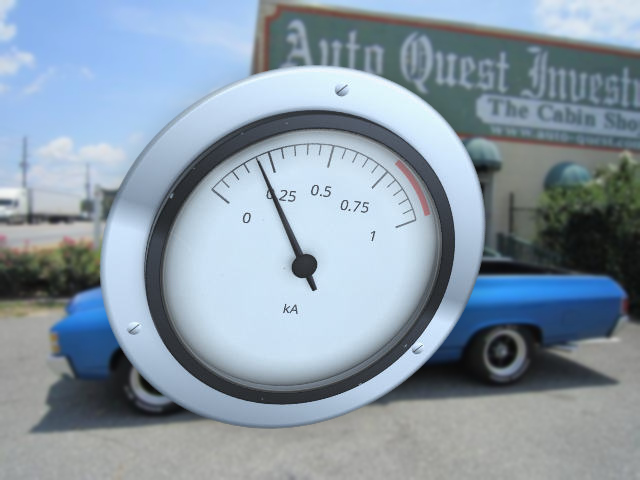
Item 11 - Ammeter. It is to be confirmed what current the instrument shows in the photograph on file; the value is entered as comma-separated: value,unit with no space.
0.2,kA
